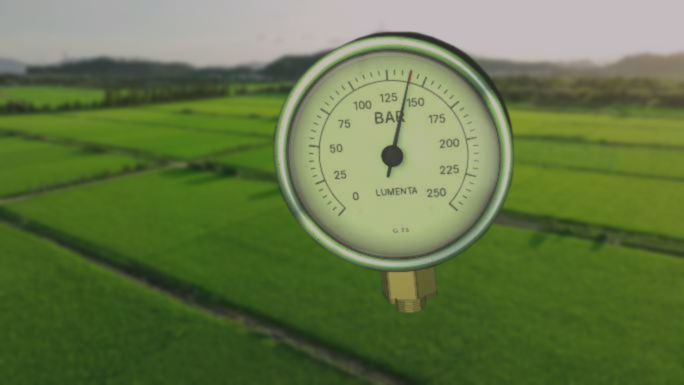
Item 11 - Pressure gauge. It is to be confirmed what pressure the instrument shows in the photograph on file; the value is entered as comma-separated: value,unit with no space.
140,bar
